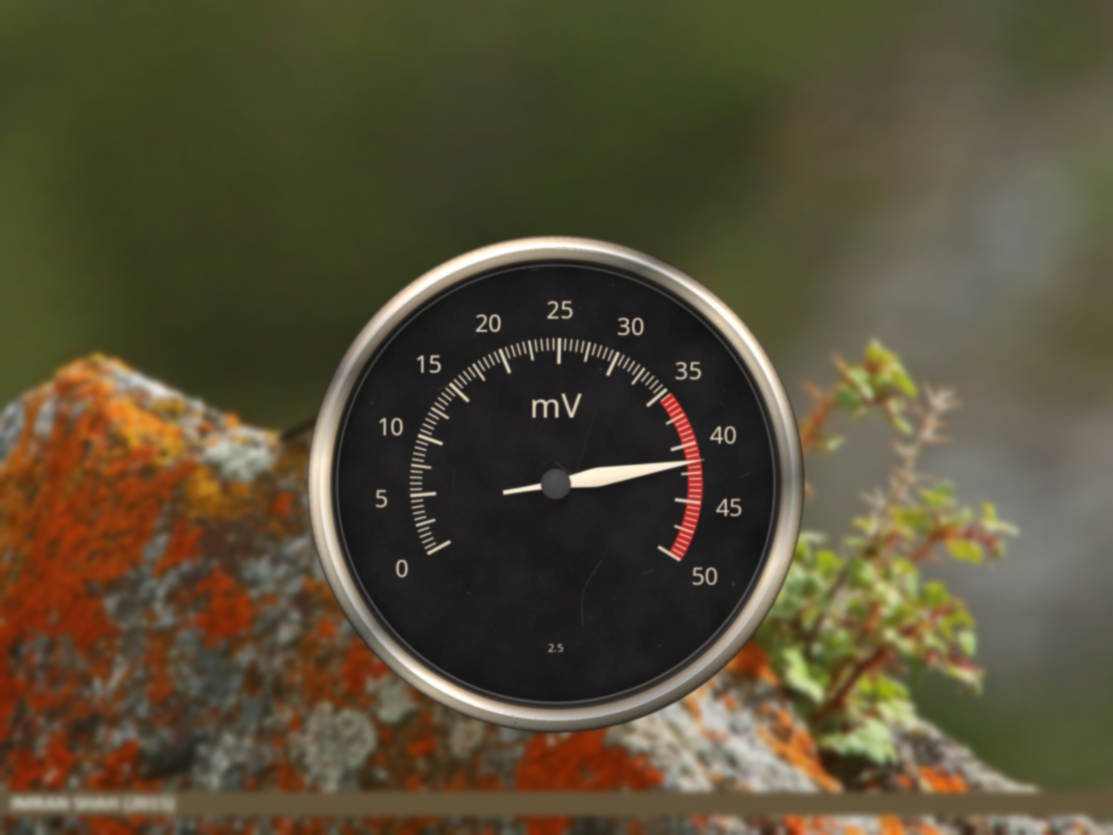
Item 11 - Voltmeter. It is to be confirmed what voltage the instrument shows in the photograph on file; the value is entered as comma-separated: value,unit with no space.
41.5,mV
